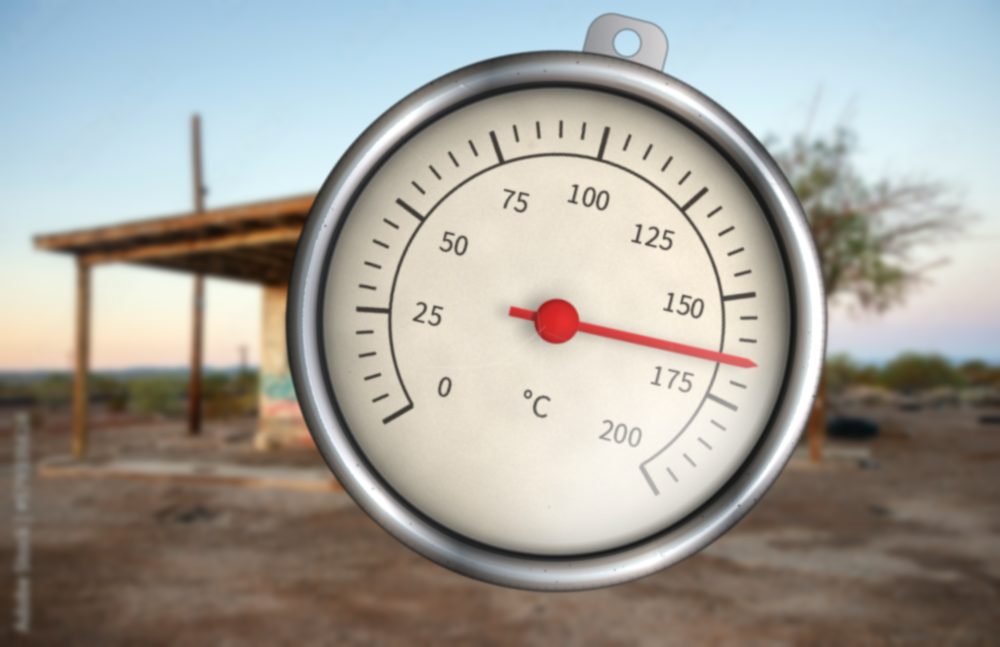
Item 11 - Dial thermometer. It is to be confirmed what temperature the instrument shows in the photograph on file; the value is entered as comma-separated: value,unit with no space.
165,°C
